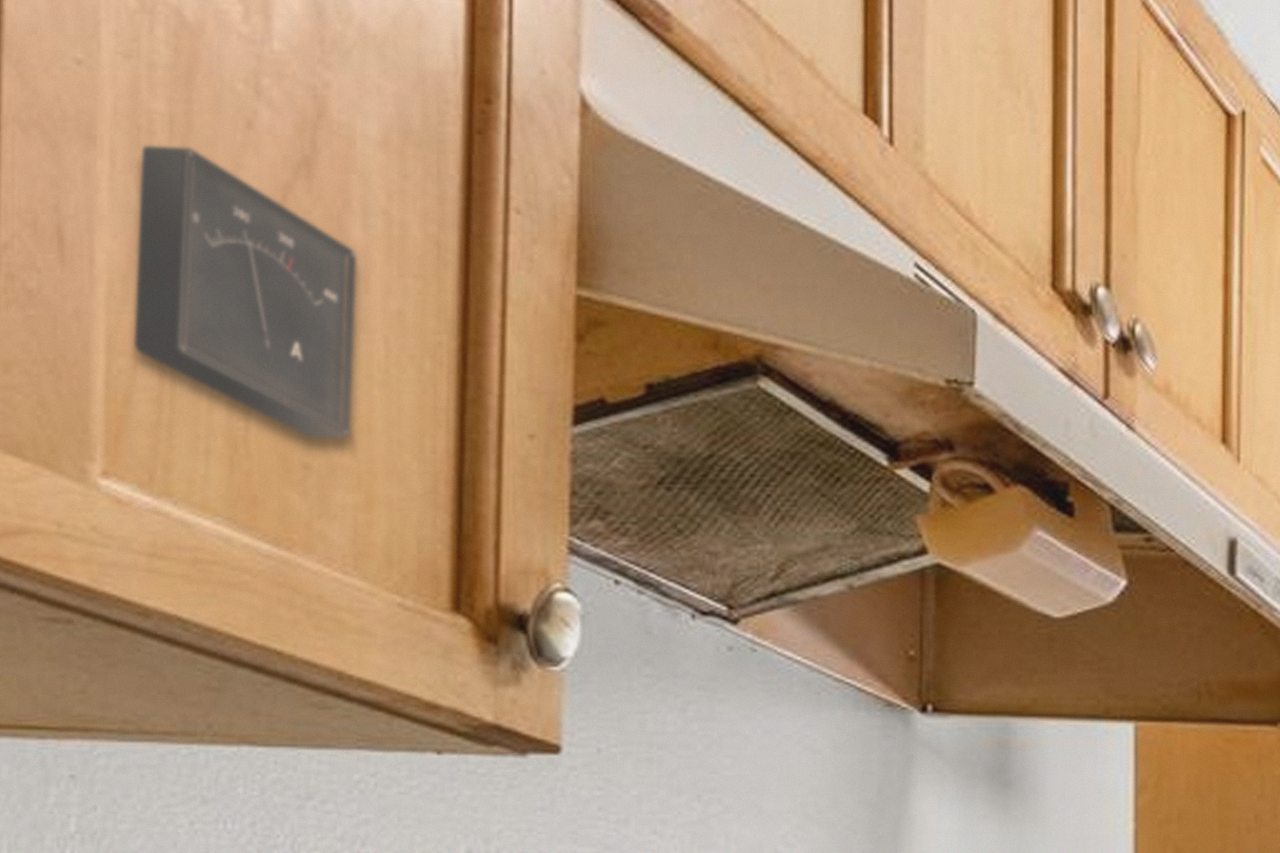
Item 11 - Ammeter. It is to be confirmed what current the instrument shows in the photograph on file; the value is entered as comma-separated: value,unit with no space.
200,A
